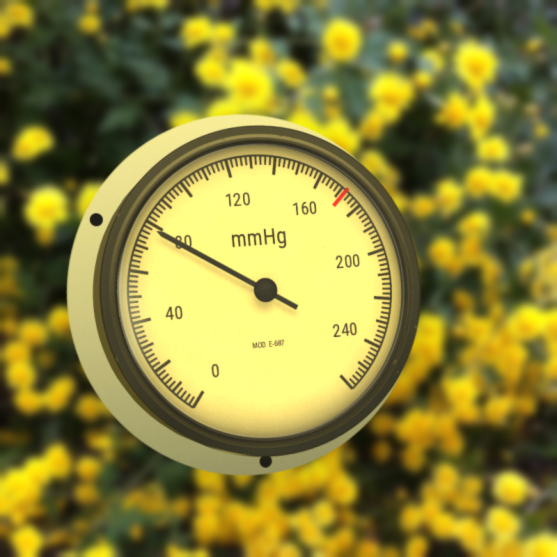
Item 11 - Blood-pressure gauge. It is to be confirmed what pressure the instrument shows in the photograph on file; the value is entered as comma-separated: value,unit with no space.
78,mmHg
